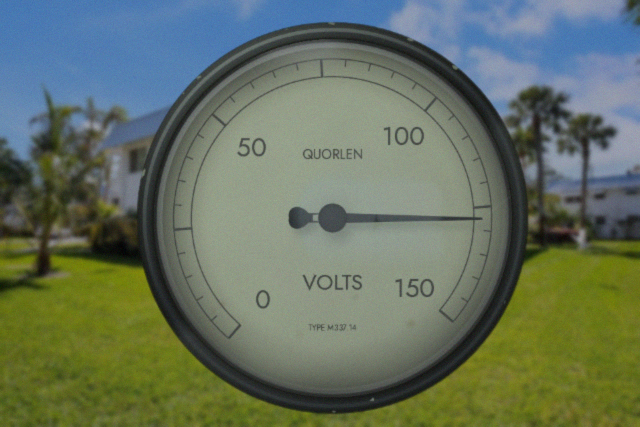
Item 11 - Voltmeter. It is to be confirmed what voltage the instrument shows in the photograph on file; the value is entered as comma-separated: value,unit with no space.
127.5,V
